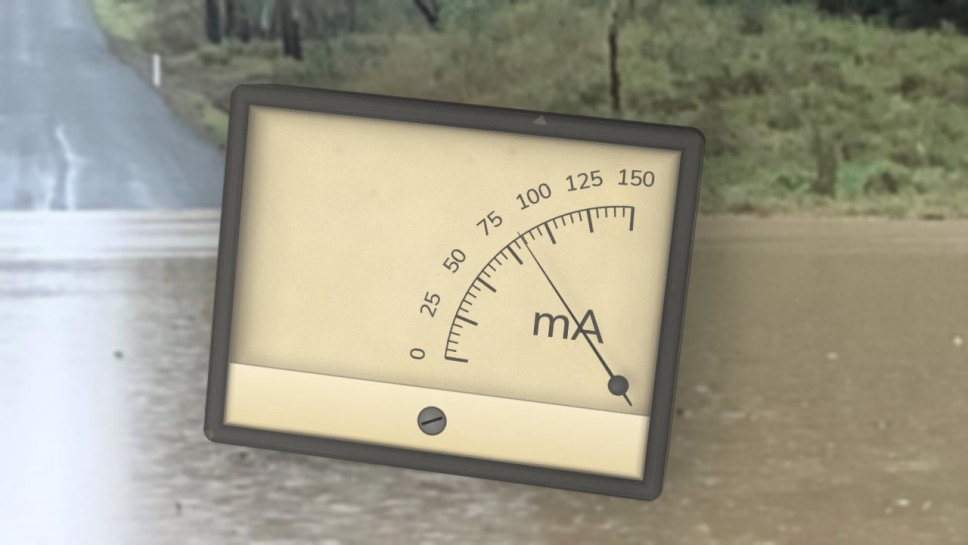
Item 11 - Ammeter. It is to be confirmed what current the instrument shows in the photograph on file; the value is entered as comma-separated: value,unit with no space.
85,mA
